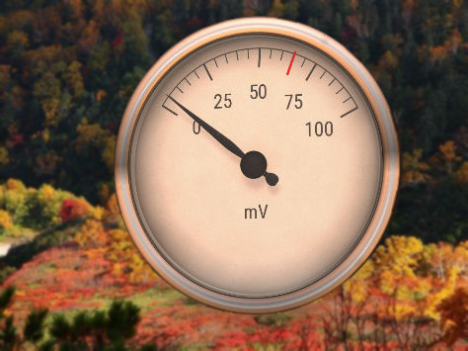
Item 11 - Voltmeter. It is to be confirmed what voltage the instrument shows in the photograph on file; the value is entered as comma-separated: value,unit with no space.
5,mV
